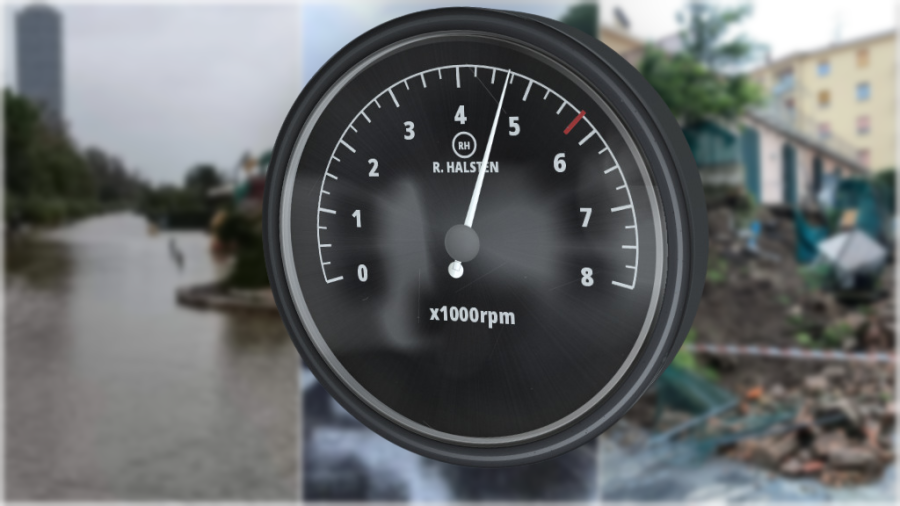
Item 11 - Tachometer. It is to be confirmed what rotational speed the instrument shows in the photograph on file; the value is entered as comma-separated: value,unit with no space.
4750,rpm
